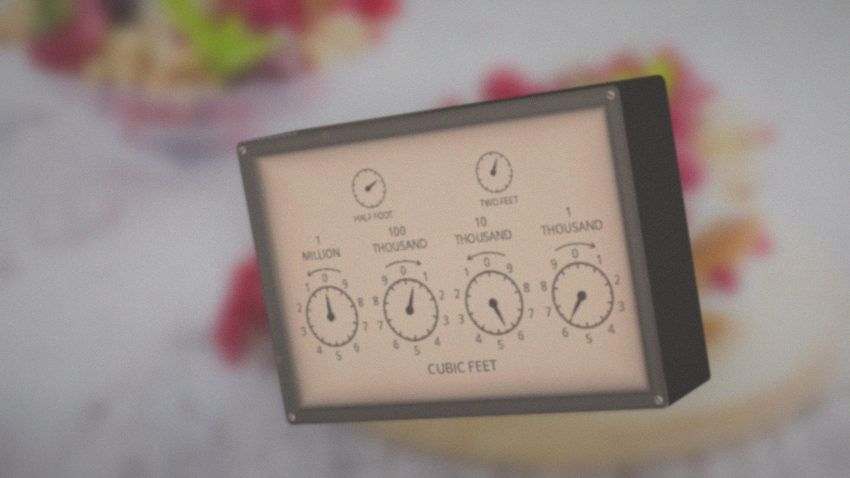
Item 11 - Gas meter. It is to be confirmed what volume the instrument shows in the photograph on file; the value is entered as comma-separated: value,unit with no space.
5600,ft³
